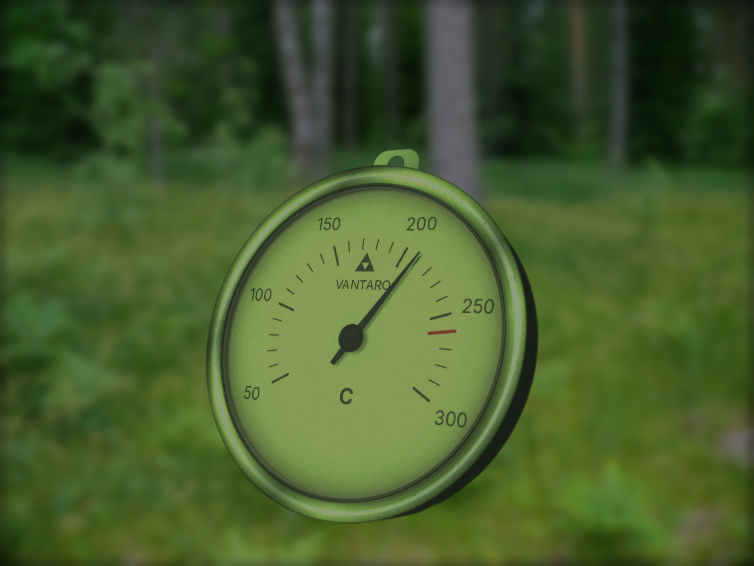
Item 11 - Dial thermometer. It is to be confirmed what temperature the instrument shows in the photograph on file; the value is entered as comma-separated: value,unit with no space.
210,°C
